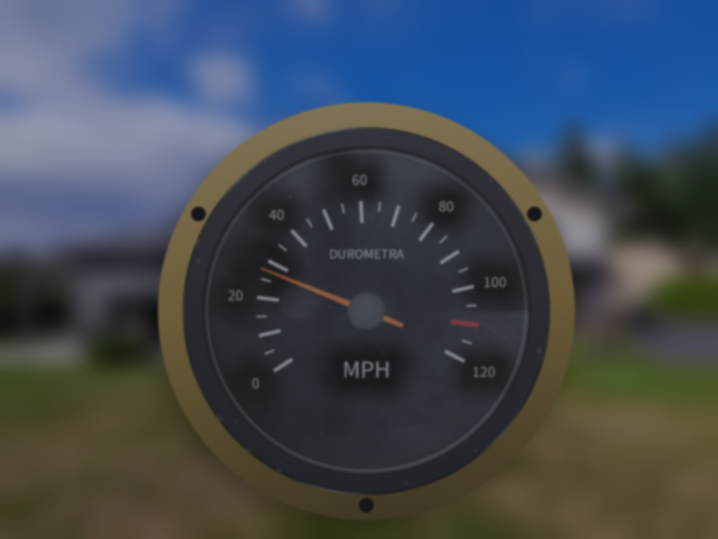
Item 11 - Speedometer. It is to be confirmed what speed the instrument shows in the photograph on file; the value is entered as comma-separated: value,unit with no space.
27.5,mph
